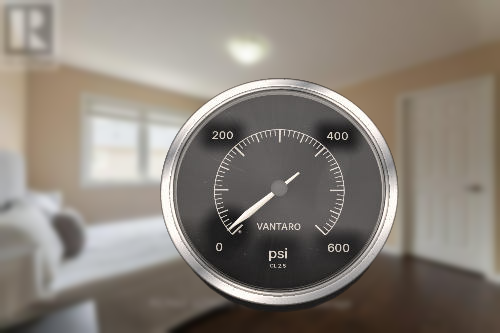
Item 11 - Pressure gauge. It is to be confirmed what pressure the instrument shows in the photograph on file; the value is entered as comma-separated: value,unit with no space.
10,psi
